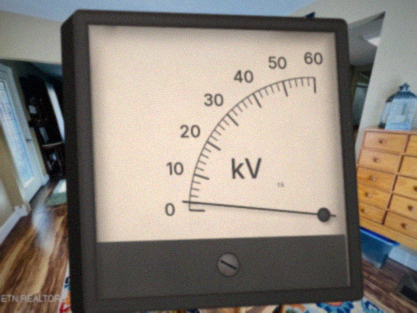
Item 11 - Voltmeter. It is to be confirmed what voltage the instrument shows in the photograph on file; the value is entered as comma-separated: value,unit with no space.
2,kV
